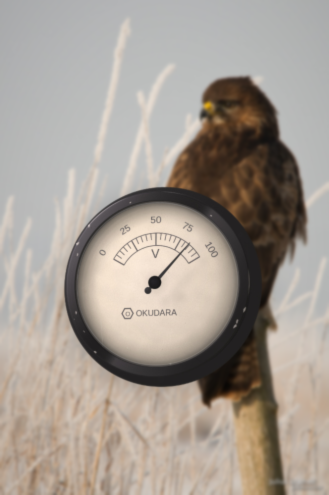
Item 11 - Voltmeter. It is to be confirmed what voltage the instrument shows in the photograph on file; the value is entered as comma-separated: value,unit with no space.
85,V
